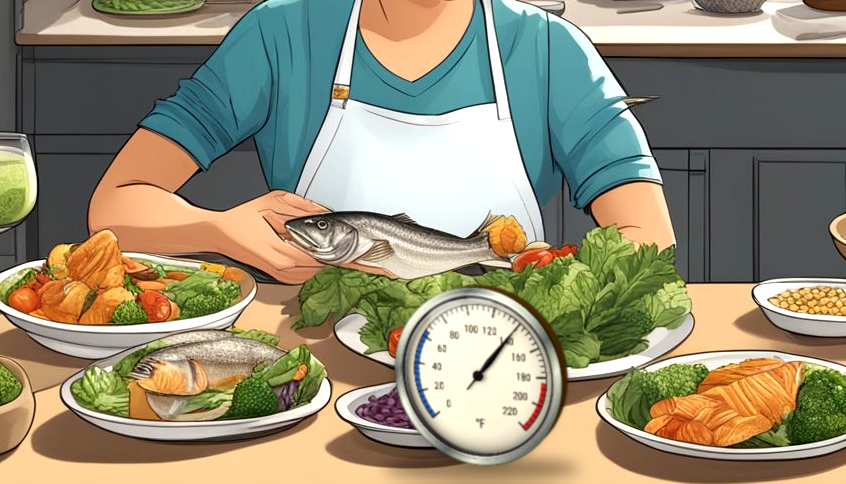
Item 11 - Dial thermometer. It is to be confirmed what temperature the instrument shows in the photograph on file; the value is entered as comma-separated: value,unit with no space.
140,°F
